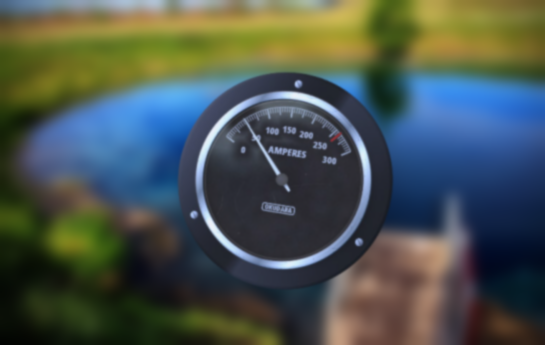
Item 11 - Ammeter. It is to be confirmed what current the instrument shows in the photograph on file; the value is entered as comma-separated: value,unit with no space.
50,A
